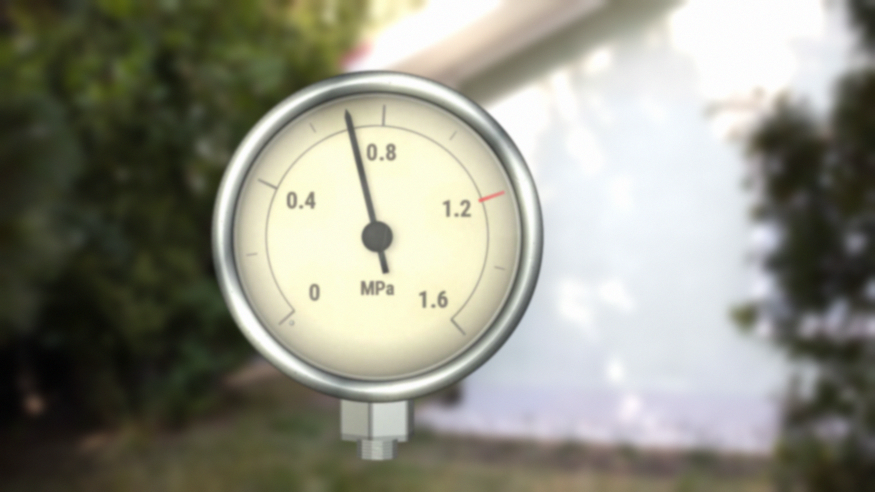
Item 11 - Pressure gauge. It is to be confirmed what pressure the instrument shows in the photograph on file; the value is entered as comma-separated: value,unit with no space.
0.7,MPa
